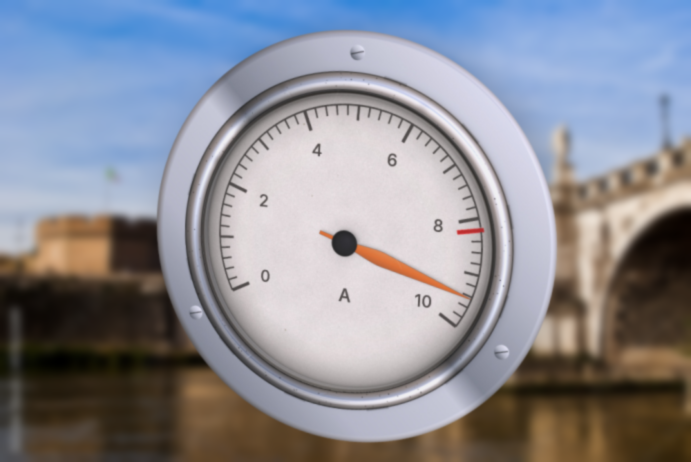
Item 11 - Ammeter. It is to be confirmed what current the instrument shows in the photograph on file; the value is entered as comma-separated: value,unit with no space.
9.4,A
